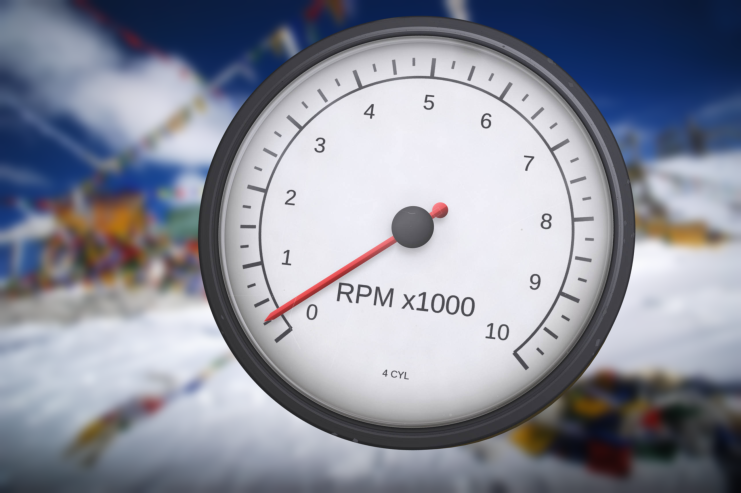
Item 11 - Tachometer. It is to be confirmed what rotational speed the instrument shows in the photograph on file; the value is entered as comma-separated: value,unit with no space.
250,rpm
